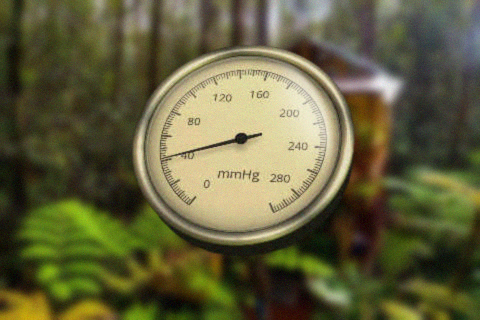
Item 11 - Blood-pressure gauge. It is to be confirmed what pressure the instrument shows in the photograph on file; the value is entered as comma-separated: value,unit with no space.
40,mmHg
